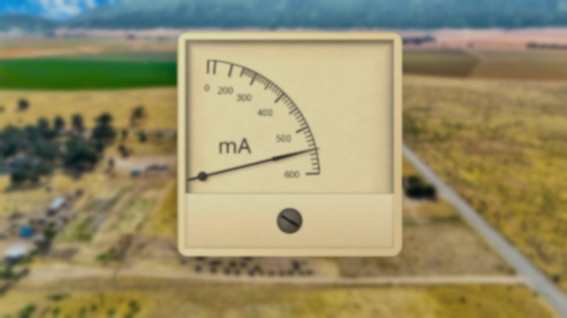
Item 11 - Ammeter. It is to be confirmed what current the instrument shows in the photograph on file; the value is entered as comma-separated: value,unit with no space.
550,mA
